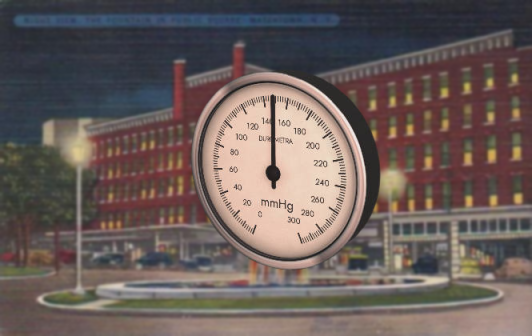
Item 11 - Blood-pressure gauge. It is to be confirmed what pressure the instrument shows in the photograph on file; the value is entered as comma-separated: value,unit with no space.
150,mmHg
